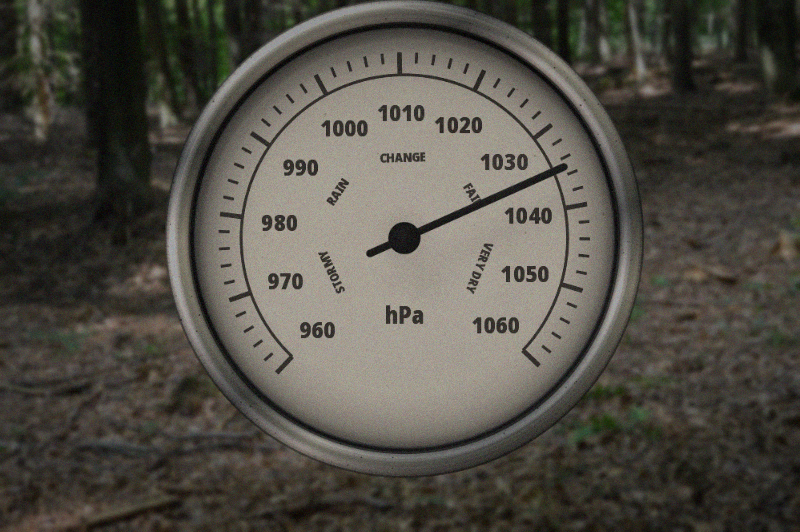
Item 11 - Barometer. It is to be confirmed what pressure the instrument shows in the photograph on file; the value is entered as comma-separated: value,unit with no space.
1035,hPa
